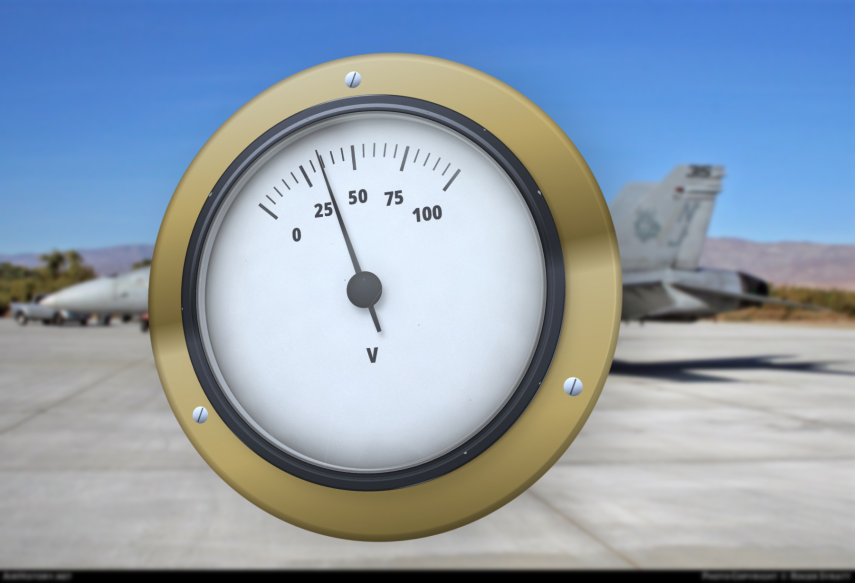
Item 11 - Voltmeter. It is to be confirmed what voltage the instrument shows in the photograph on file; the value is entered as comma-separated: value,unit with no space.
35,V
